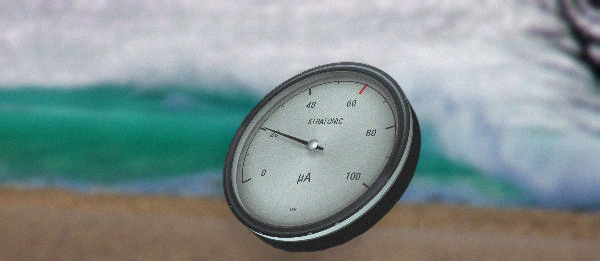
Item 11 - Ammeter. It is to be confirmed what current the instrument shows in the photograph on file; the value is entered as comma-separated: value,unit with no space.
20,µA
